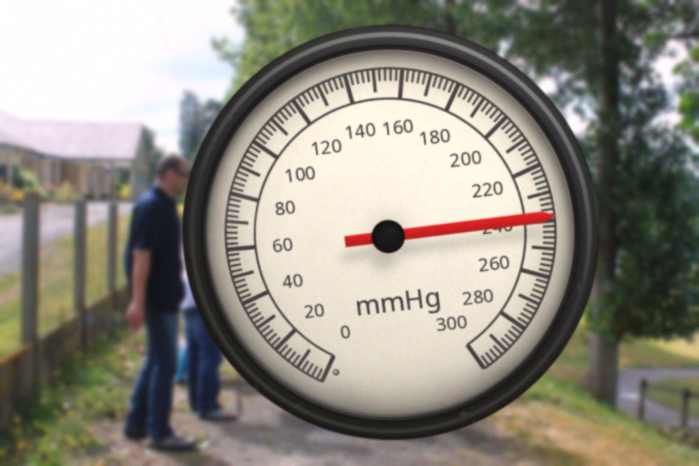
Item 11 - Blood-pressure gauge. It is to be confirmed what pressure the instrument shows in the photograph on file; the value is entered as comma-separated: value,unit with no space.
238,mmHg
